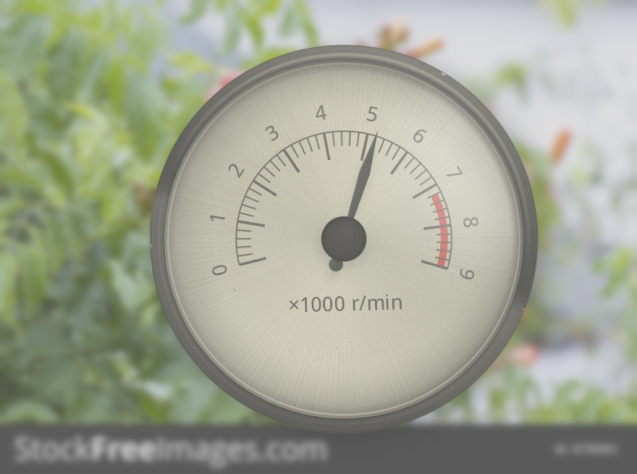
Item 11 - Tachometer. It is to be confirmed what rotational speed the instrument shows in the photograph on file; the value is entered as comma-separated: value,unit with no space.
5200,rpm
